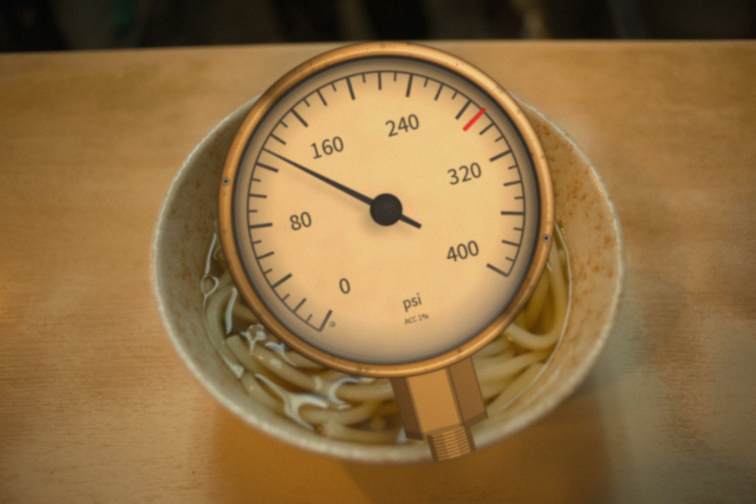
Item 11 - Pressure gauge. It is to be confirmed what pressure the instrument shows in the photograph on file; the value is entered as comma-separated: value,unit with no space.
130,psi
